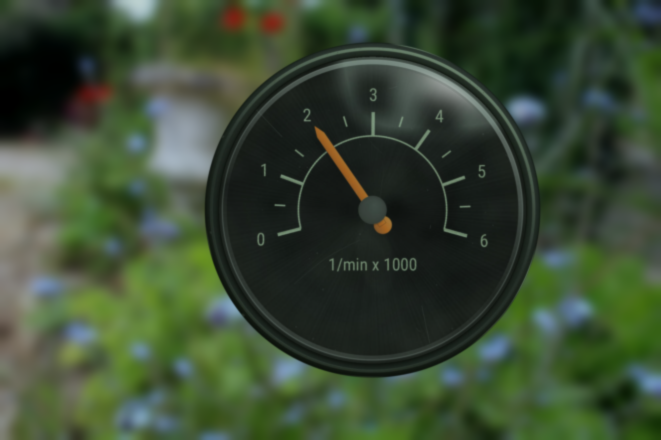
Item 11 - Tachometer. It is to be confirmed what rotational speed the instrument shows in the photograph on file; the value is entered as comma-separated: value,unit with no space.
2000,rpm
